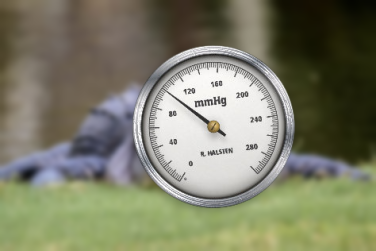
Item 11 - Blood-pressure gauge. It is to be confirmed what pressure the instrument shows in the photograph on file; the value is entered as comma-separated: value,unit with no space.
100,mmHg
